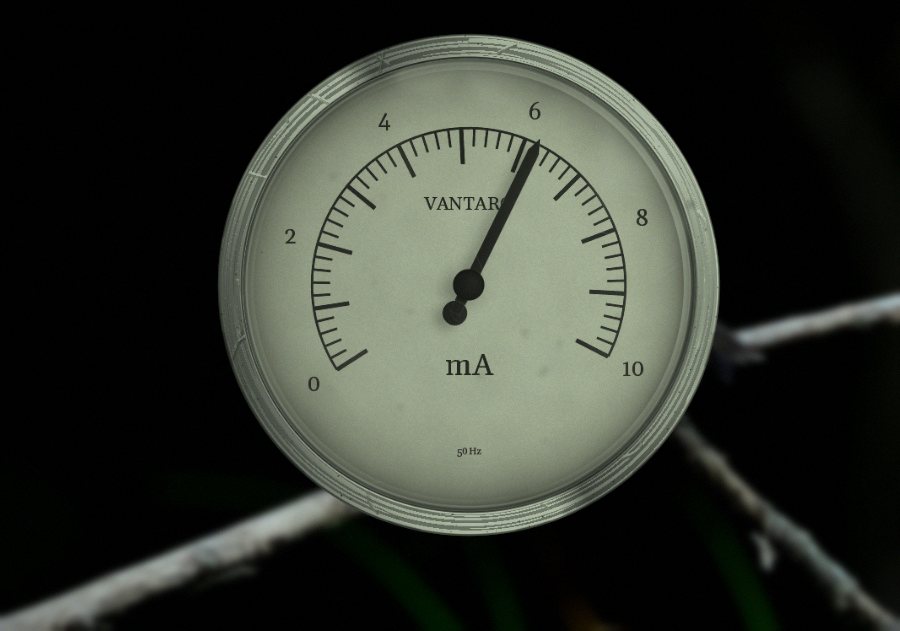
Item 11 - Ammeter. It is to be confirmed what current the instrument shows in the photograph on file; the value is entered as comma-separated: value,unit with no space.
6.2,mA
